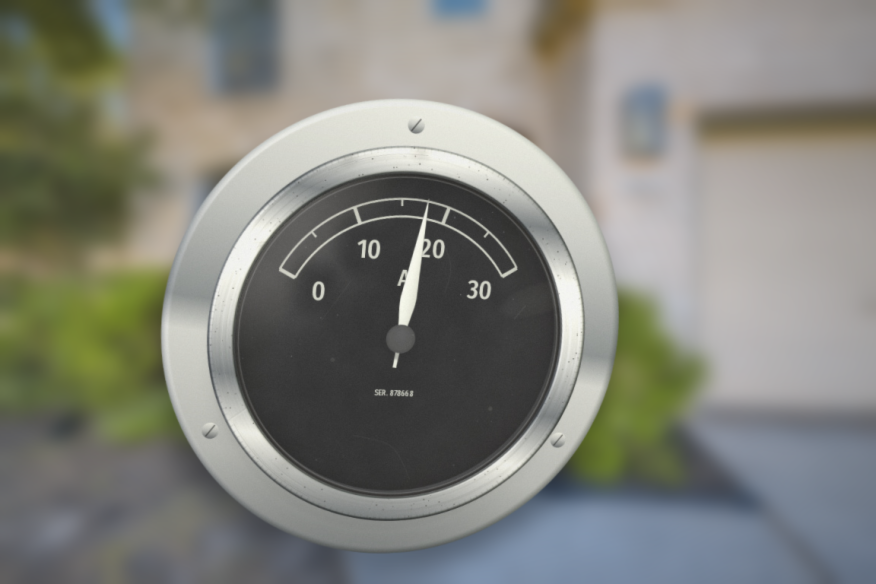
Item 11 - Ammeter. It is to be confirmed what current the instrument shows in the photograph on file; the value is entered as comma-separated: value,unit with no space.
17.5,A
